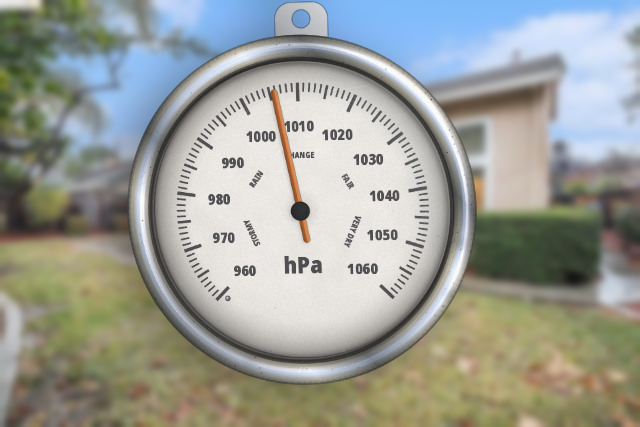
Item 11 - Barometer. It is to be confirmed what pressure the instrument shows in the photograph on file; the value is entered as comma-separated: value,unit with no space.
1006,hPa
